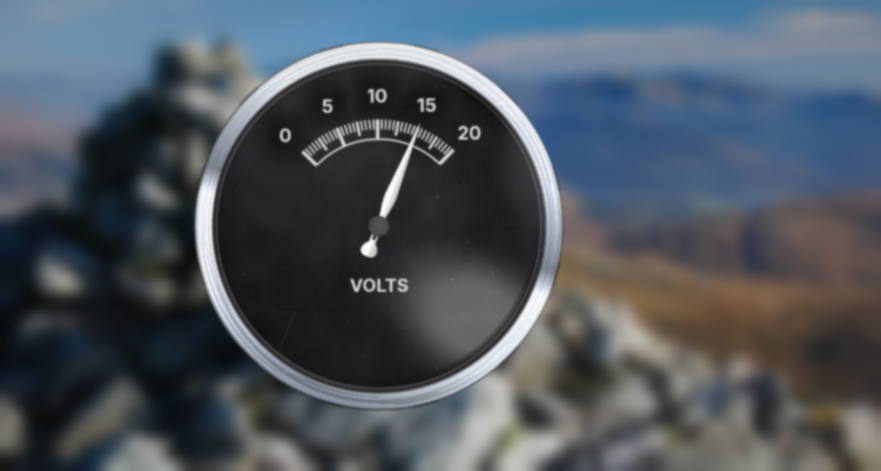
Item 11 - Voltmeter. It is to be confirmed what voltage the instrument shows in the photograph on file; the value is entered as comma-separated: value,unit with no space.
15,V
